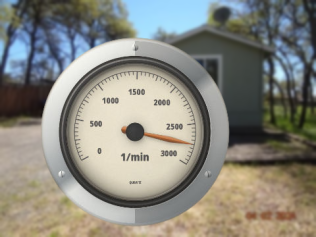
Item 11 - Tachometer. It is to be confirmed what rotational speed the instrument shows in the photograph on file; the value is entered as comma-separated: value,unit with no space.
2750,rpm
